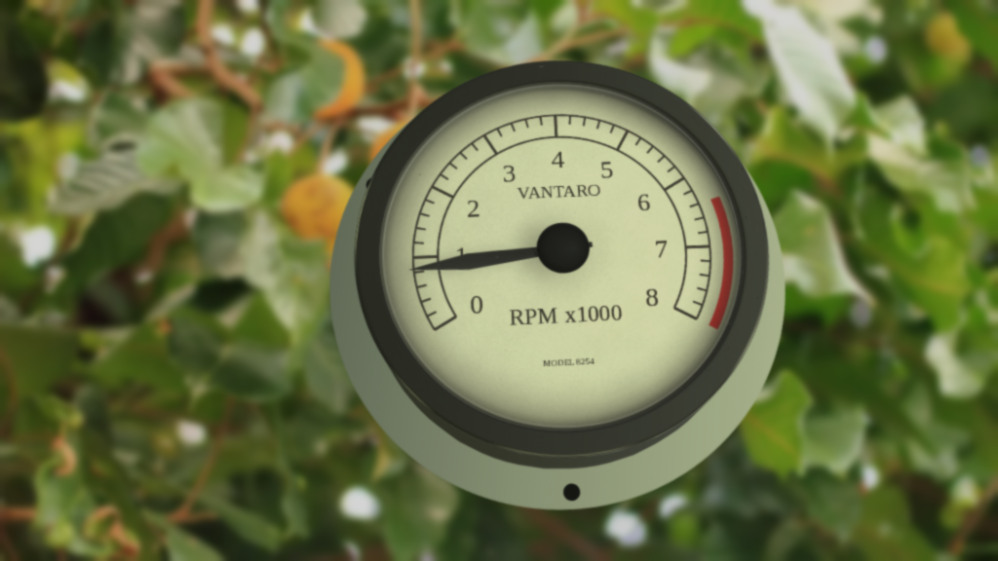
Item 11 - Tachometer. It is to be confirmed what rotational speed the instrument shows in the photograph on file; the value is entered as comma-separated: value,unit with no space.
800,rpm
